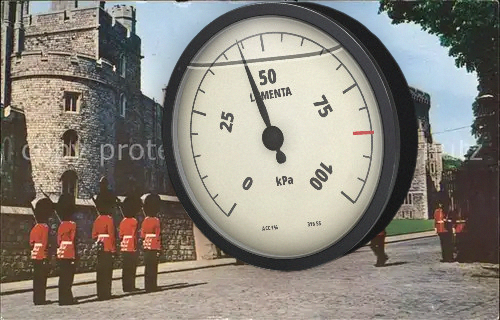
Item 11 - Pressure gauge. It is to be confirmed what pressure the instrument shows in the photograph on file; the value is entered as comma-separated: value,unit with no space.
45,kPa
